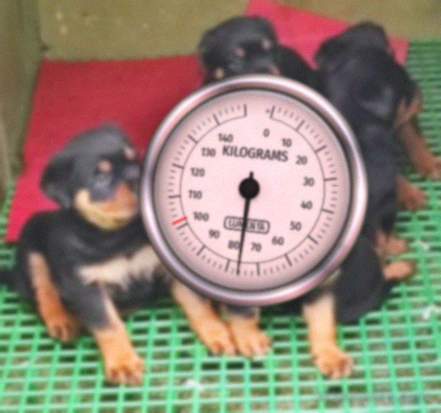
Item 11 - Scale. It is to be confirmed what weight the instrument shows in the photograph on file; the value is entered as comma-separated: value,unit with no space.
76,kg
